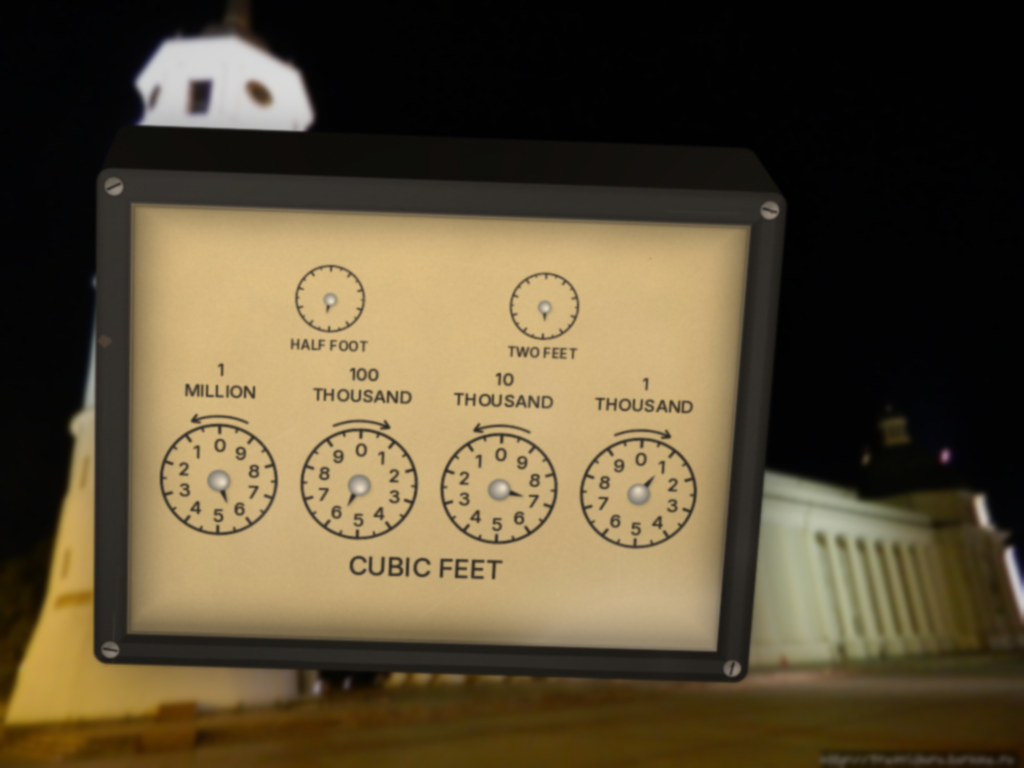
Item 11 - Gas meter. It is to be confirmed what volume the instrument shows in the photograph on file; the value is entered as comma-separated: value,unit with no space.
557100,ft³
